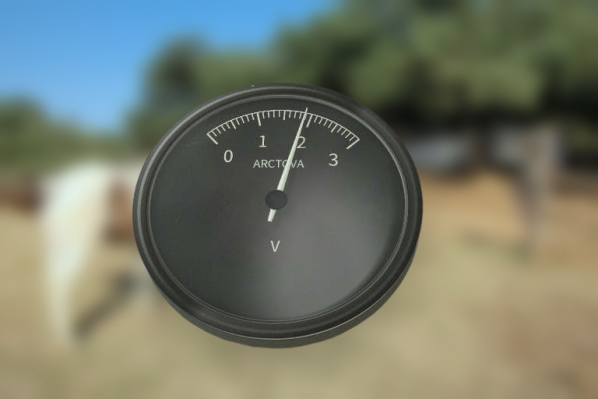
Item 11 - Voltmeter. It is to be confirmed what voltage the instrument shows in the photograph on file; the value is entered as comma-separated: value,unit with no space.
1.9,V
